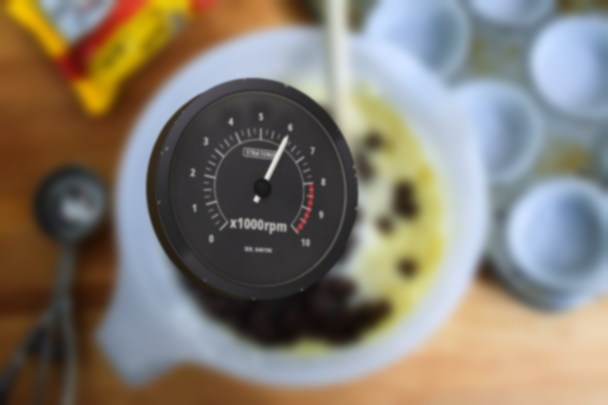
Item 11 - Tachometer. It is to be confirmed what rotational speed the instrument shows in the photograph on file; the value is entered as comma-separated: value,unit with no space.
6000,rpm
